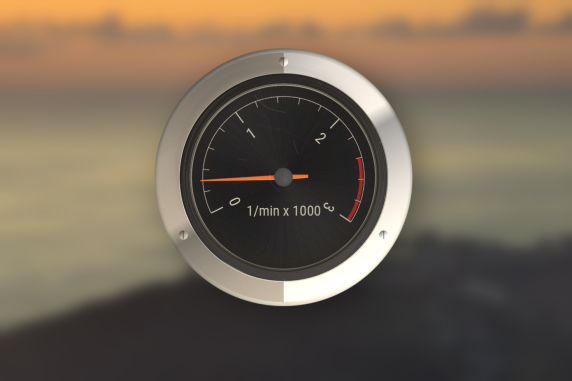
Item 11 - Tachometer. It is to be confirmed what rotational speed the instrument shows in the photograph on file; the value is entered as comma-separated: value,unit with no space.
300,rpm
